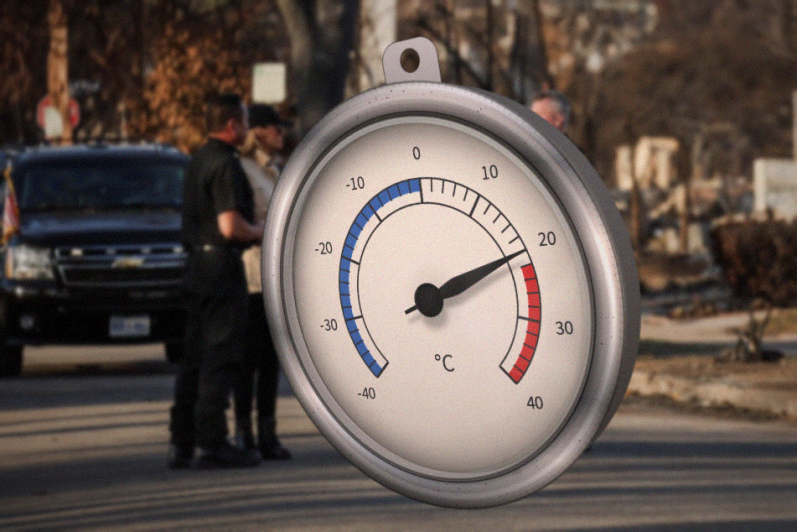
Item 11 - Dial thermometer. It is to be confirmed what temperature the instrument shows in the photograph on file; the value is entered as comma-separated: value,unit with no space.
20,°C
